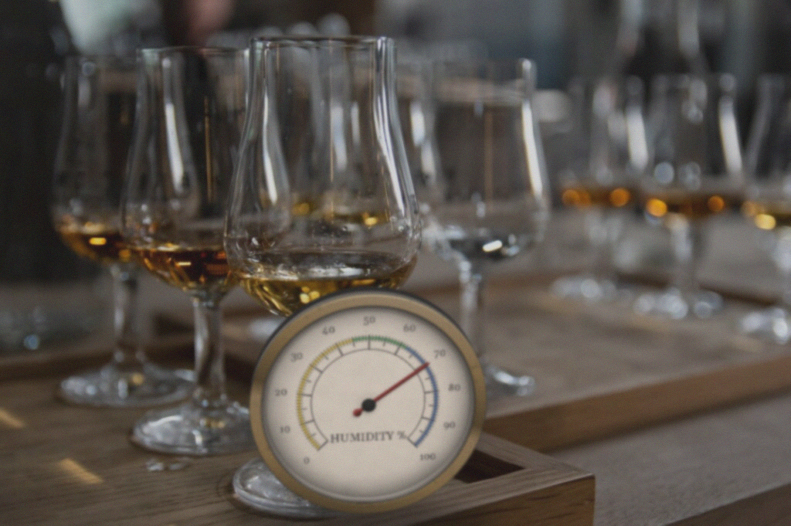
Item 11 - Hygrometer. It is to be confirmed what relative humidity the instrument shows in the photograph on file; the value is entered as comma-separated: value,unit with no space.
70,%
